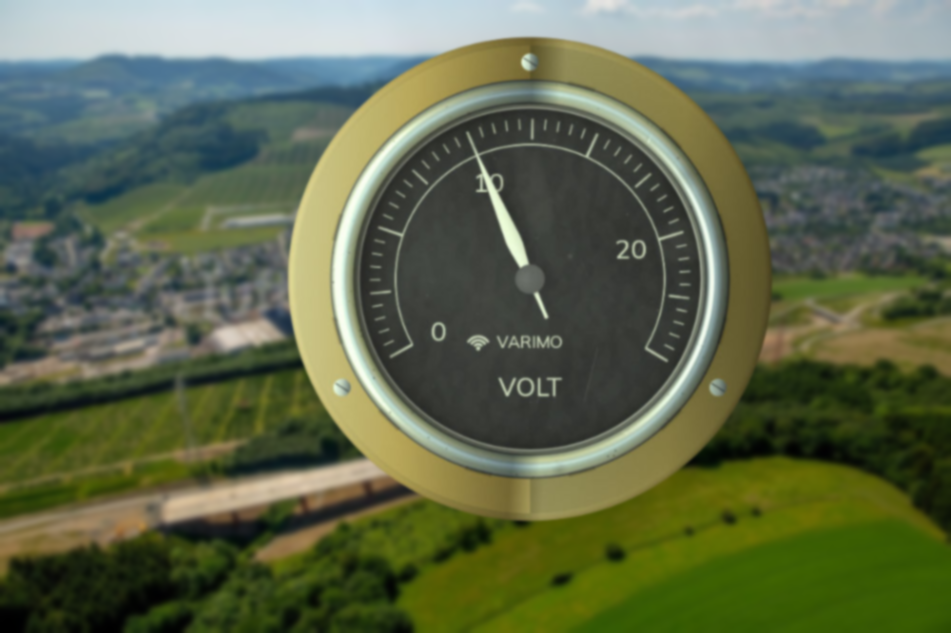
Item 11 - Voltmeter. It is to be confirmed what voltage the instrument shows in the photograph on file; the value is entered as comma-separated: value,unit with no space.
10,V
